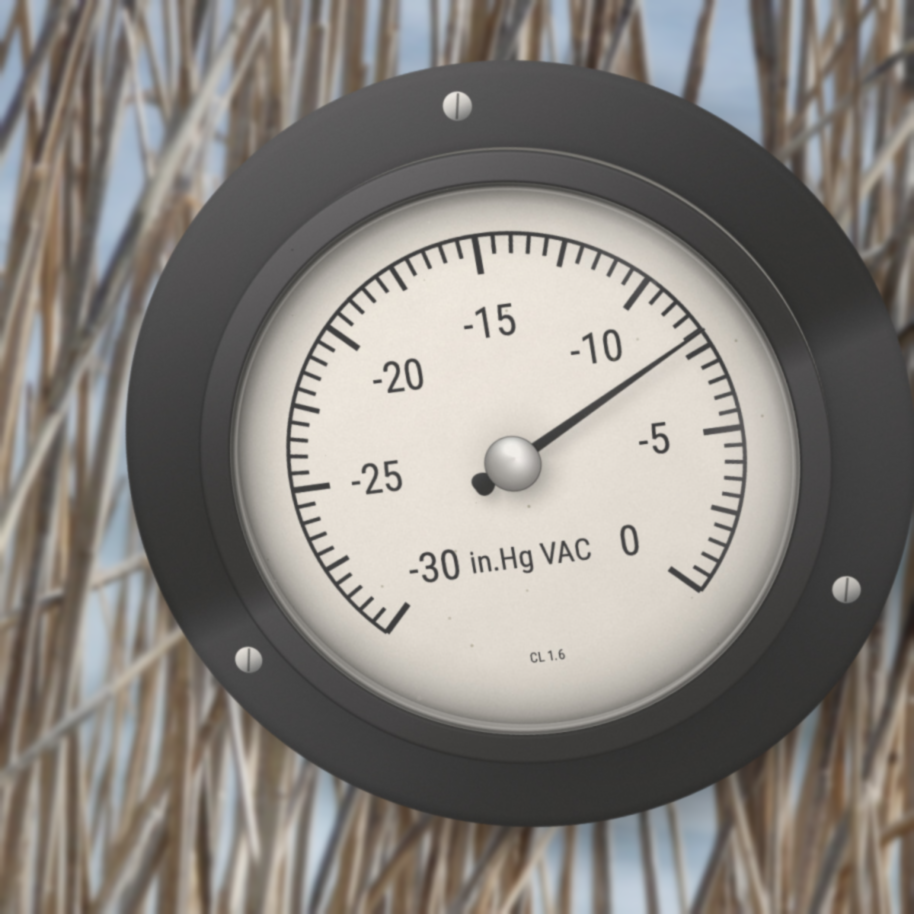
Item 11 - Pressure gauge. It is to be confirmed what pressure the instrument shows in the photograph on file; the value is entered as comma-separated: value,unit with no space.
-8,inHg
